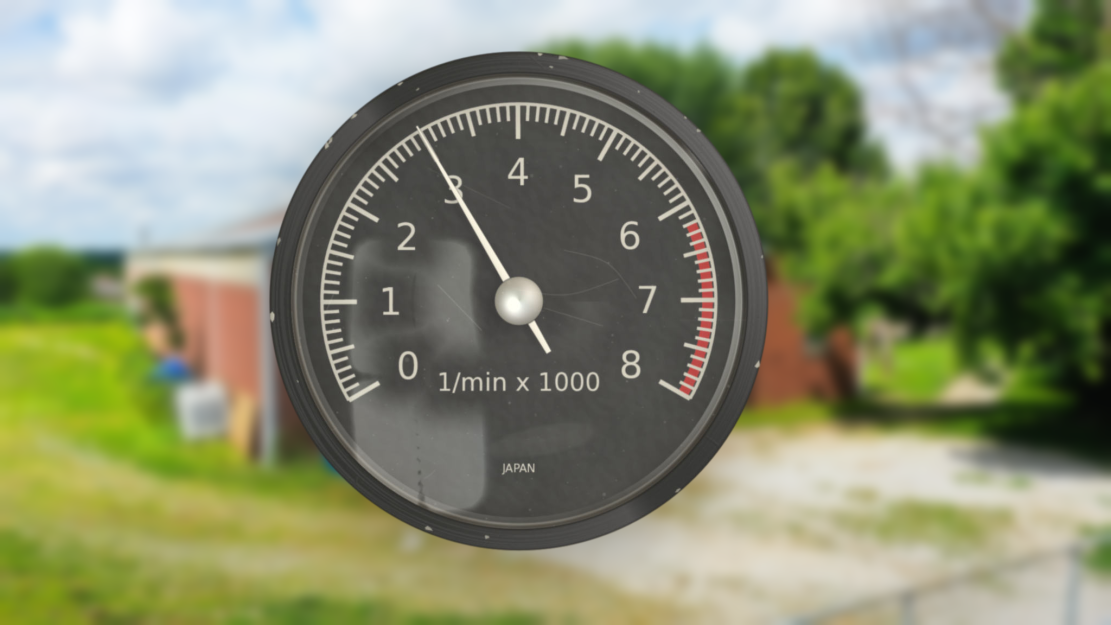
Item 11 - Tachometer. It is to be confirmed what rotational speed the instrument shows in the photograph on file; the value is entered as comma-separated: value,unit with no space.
3000,rpm
